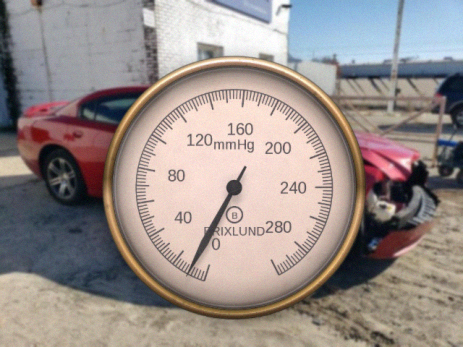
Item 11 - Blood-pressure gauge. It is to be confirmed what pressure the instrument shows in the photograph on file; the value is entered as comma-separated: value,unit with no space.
10,mmHg
